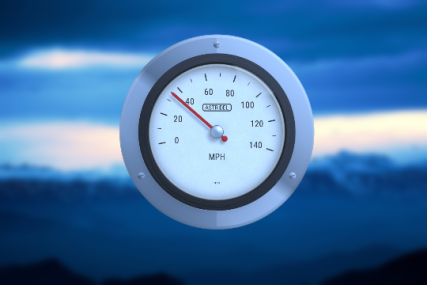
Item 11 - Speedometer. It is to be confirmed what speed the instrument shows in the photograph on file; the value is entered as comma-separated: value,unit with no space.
35,mph
